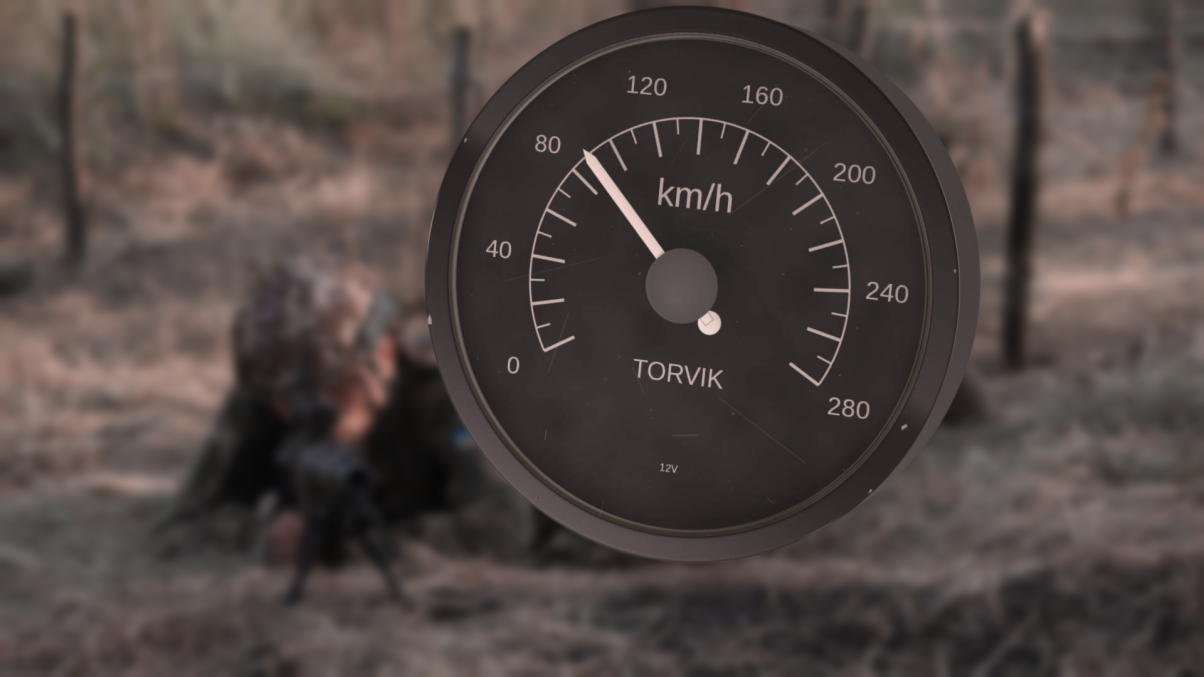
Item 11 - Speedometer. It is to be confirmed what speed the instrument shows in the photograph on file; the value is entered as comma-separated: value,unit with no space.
90,km/h
